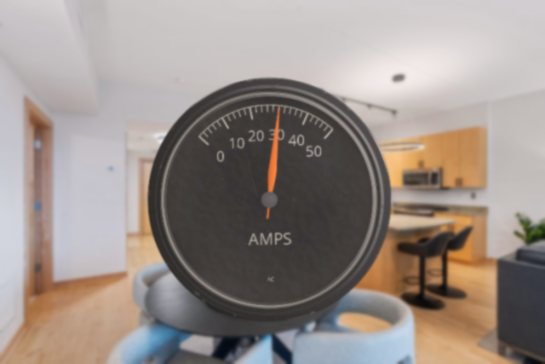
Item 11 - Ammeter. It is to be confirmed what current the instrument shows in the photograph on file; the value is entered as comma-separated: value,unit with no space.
30,A
